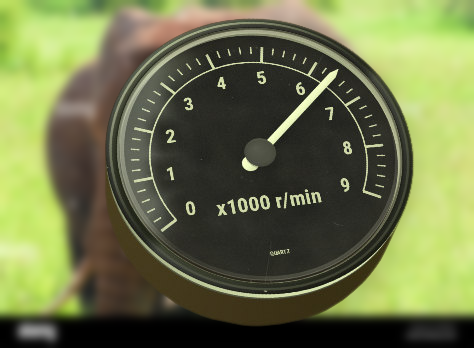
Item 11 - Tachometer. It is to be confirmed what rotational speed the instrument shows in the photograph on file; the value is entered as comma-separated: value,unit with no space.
6400,rpm
